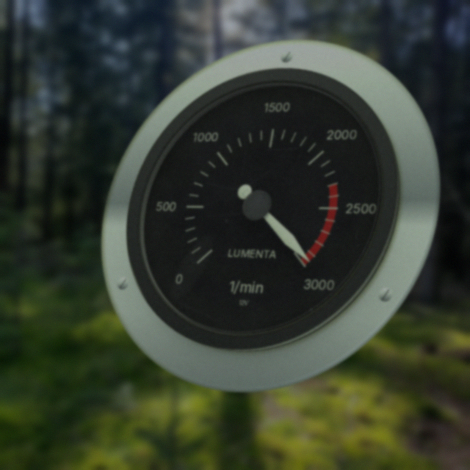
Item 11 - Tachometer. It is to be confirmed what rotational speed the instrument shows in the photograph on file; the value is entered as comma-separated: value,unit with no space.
2950,rpm
